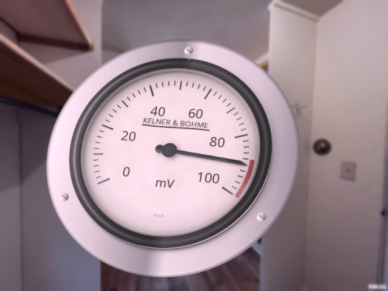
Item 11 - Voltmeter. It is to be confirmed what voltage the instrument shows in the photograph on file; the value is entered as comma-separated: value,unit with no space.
90,mV
